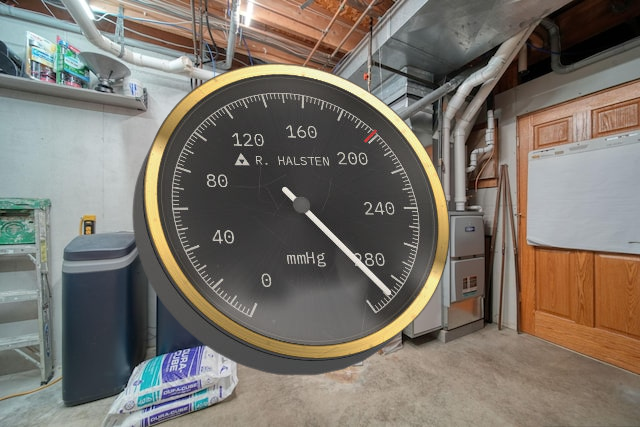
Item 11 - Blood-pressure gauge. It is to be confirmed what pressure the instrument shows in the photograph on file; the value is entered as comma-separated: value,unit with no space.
290,mmHg
